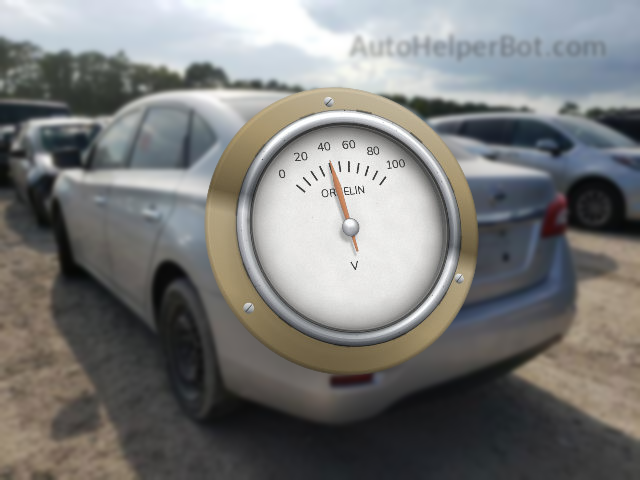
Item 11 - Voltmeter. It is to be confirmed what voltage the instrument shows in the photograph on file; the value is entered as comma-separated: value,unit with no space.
40,V
